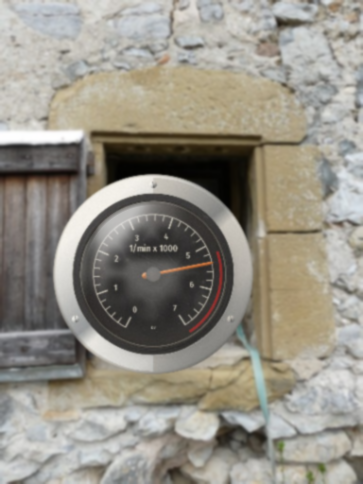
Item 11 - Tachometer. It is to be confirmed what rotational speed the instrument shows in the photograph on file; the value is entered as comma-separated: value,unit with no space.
5400,rpm
